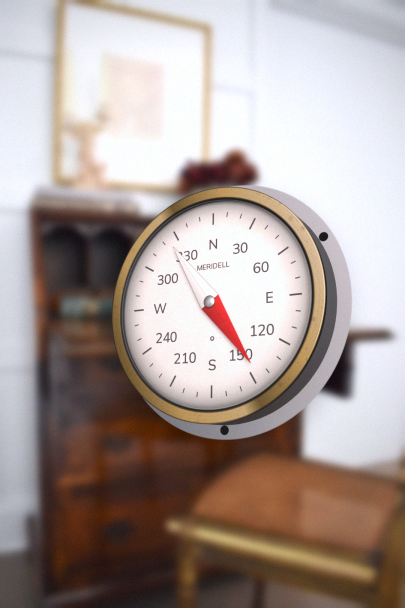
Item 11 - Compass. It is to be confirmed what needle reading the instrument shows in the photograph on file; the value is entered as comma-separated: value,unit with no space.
145,°
